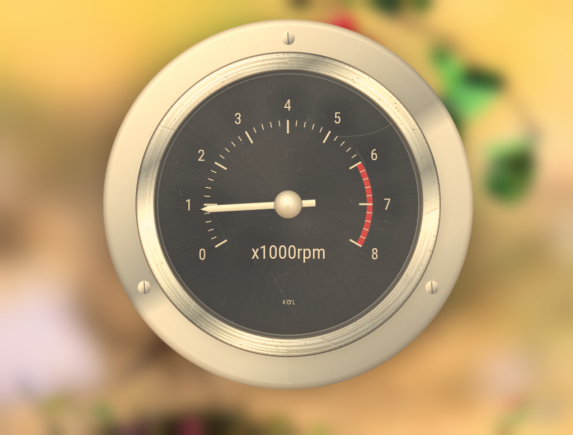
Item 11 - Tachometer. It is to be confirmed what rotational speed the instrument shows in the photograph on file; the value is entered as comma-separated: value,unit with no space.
900,rpm
